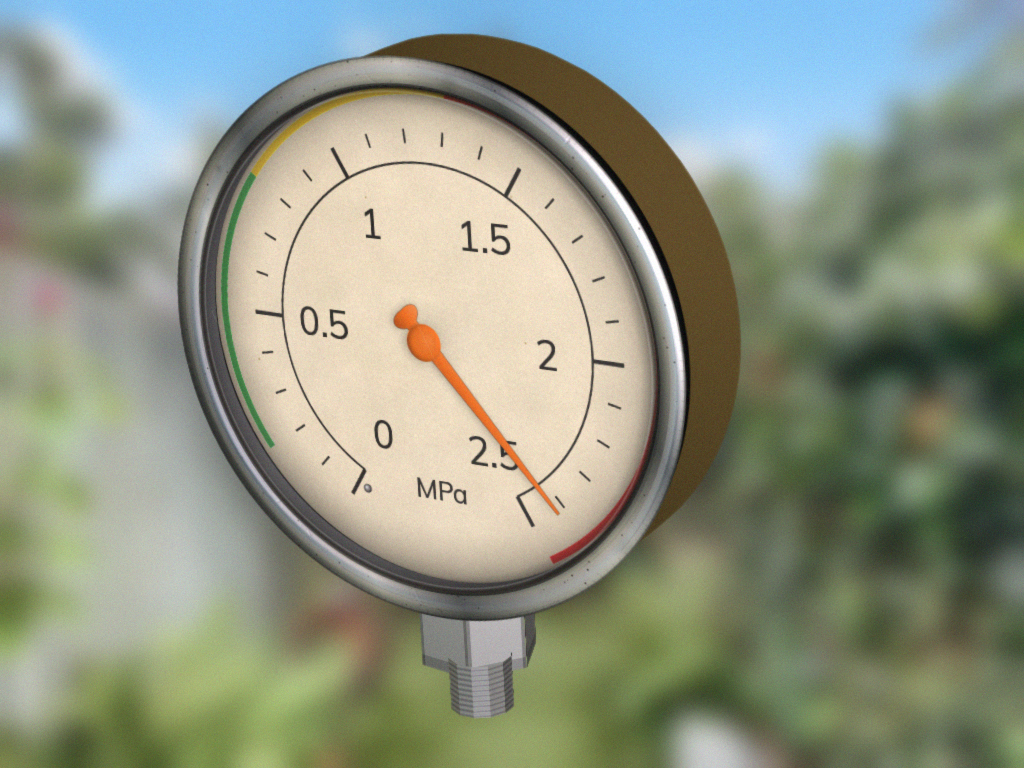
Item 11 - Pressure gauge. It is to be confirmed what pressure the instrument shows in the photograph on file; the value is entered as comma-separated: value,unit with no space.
2.4,MPa
